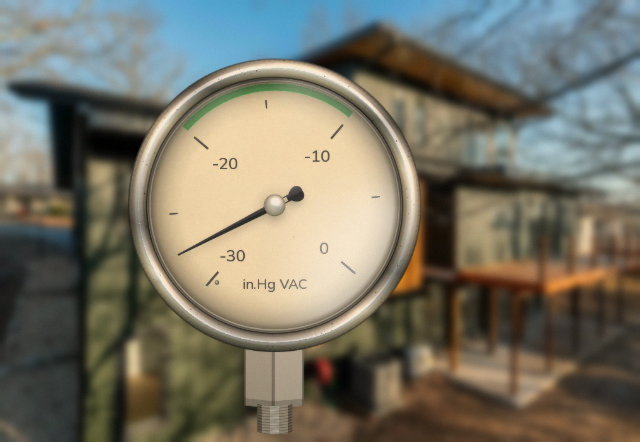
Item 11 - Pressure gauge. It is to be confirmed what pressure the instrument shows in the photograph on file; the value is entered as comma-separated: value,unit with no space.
-27.5,inHg
